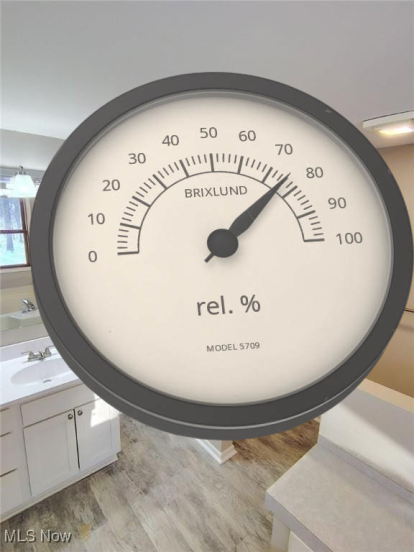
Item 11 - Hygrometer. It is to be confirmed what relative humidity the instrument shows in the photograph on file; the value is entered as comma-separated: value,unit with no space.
76,%
